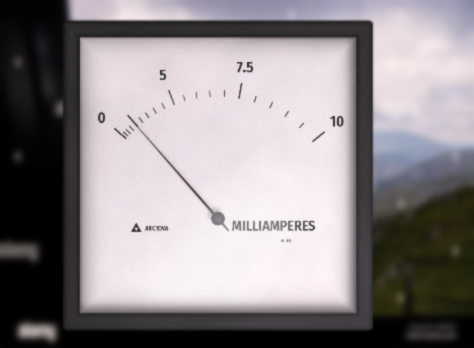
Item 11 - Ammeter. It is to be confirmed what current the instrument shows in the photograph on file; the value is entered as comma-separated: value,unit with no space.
2.5,mA
